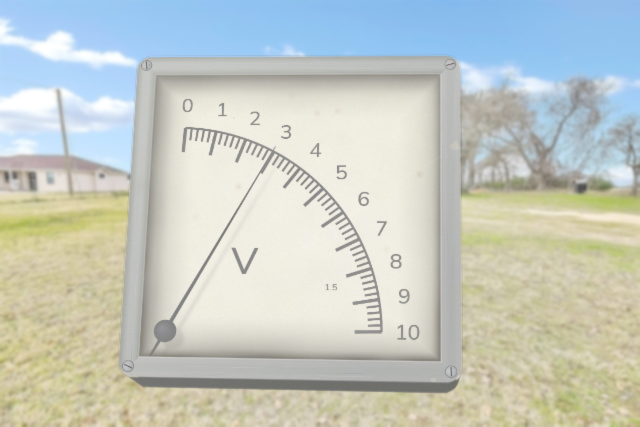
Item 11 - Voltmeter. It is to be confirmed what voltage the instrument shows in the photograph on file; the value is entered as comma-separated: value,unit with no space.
3,V
